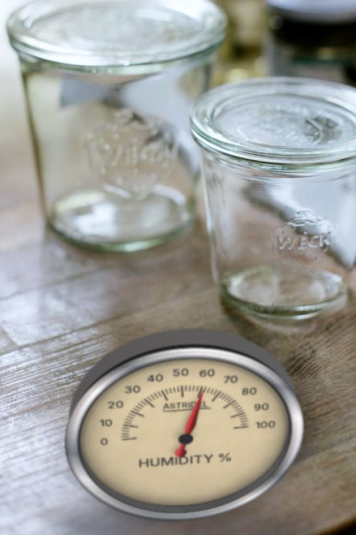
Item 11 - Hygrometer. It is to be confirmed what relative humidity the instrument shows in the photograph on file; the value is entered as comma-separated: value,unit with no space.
60,%
